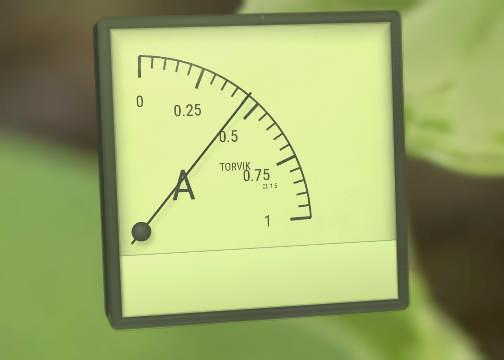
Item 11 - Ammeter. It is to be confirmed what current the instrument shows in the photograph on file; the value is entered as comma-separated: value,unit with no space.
0.45,A
